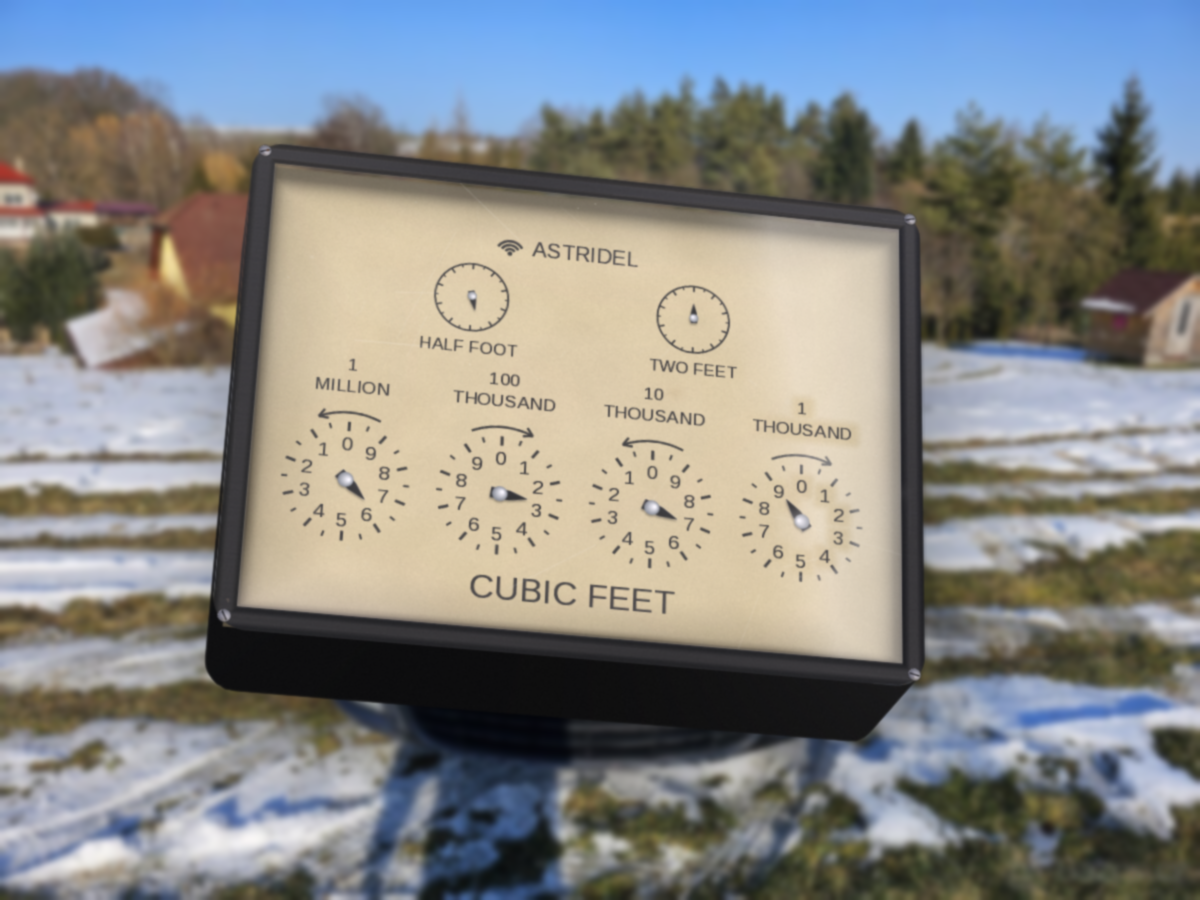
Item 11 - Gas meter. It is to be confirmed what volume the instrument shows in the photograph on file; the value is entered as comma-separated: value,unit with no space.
626900,ft³
